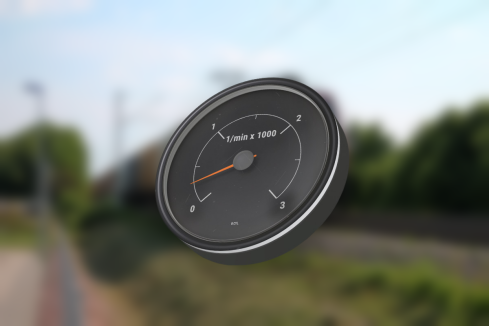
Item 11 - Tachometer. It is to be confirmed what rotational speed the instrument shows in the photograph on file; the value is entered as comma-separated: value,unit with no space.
250,rpm
